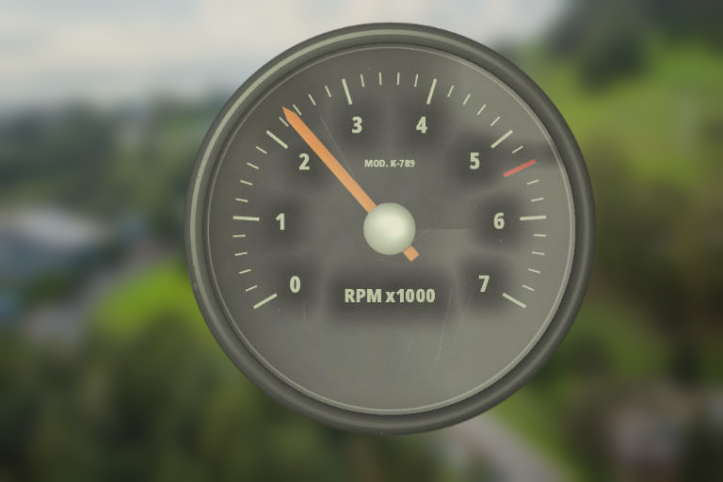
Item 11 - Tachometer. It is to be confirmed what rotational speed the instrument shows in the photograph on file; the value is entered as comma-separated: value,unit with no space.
2300,rpm
